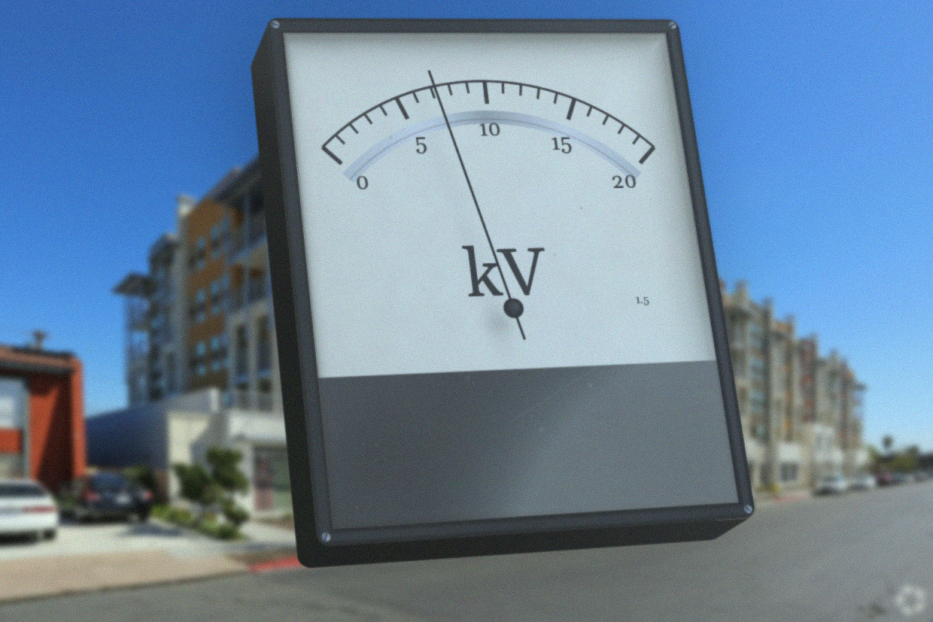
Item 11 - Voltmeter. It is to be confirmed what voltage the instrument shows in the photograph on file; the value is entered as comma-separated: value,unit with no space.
7,kV
